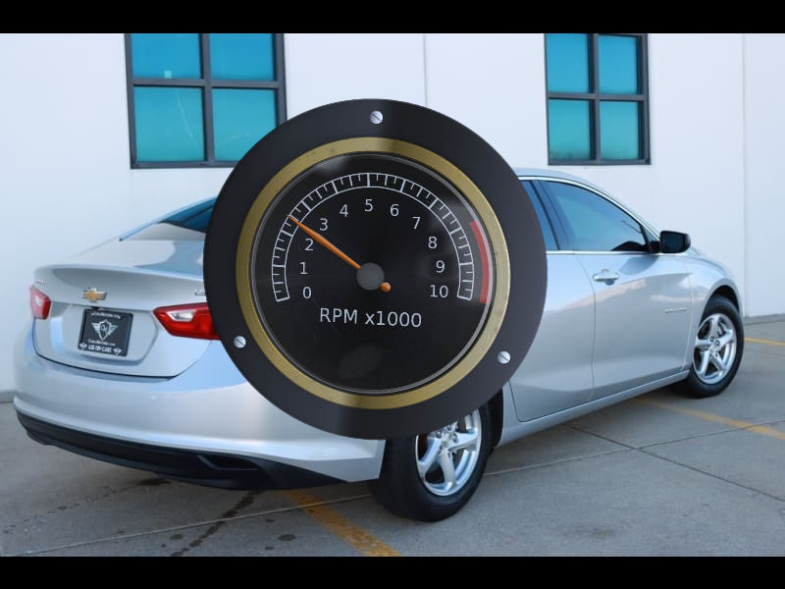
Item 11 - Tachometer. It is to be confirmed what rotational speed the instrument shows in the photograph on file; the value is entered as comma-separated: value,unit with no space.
2500,rpm
